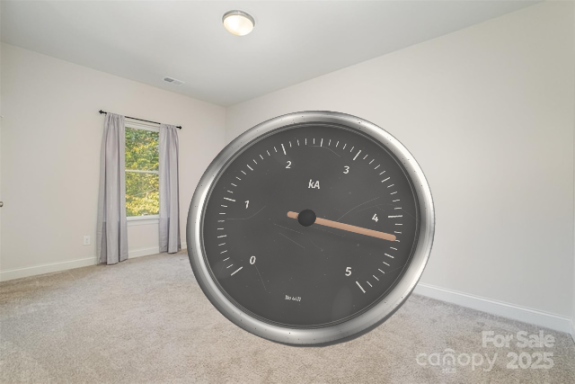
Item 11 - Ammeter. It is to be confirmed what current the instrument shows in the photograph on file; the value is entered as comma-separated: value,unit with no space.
4.3,kA
